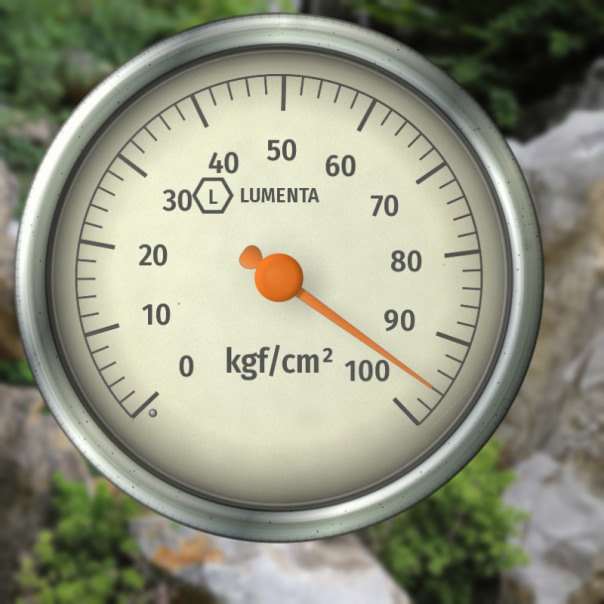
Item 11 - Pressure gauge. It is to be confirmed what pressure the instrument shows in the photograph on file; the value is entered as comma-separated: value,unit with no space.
96,kg/cm²
